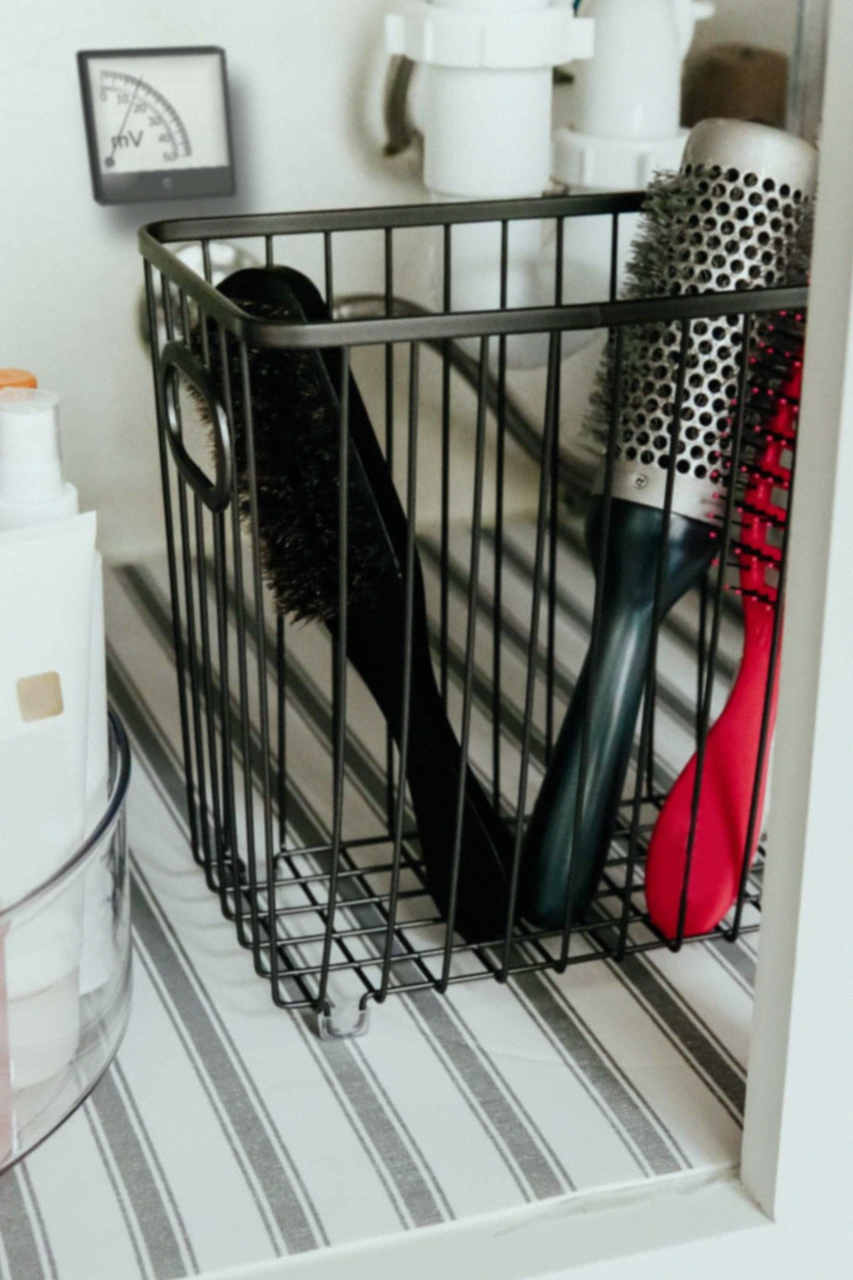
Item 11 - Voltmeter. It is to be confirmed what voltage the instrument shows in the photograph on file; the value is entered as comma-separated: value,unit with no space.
15,mV
